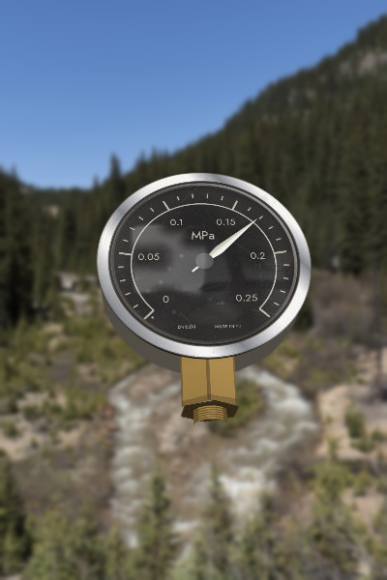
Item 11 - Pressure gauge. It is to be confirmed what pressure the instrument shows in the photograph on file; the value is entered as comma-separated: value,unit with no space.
0.17,MPa
